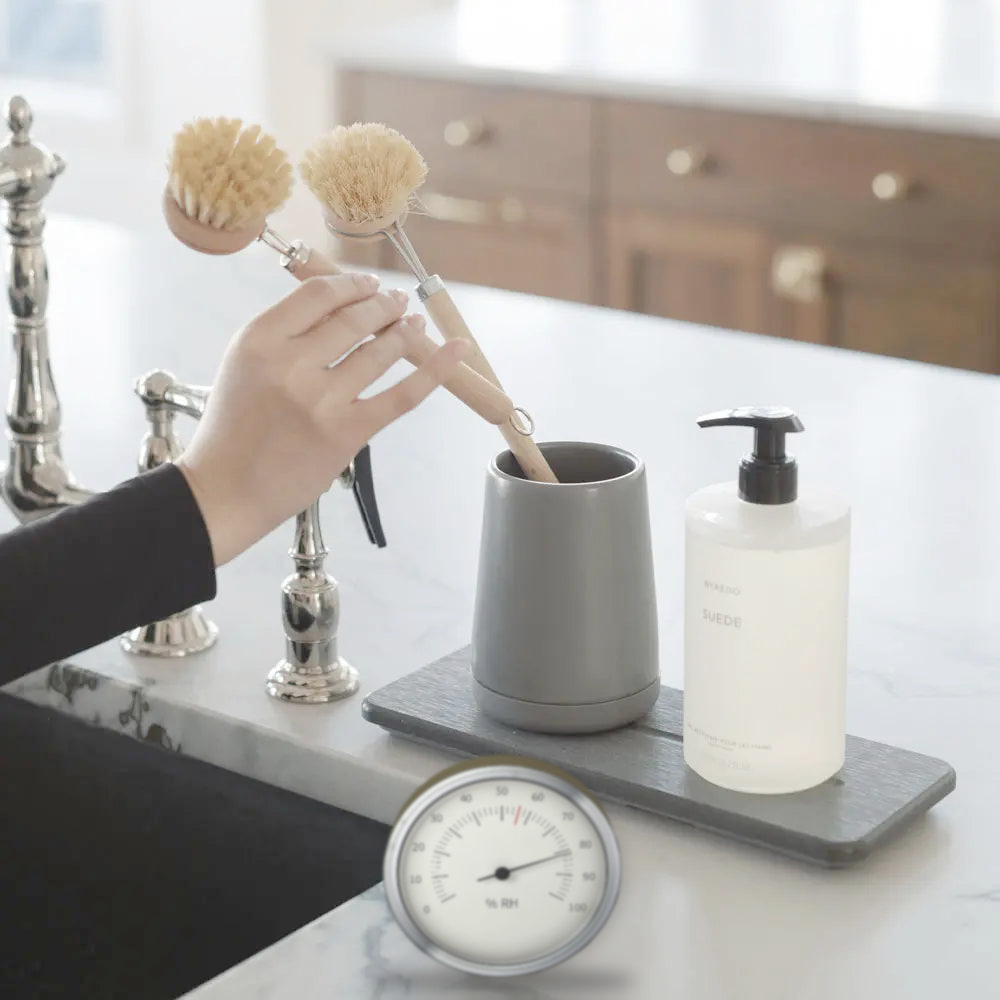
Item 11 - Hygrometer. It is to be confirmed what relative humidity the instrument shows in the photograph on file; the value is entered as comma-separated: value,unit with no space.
80,%
